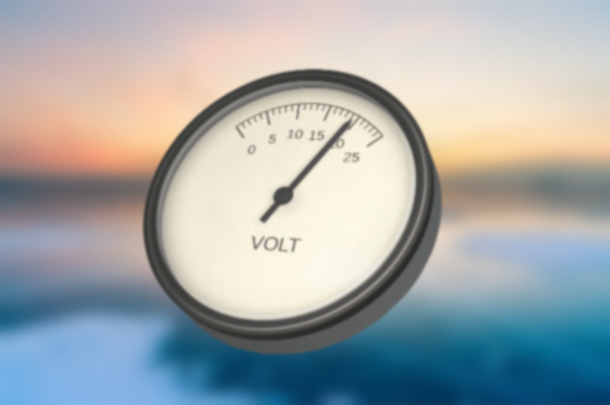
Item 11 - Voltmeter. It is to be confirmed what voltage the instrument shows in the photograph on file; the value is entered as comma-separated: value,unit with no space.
20,V
